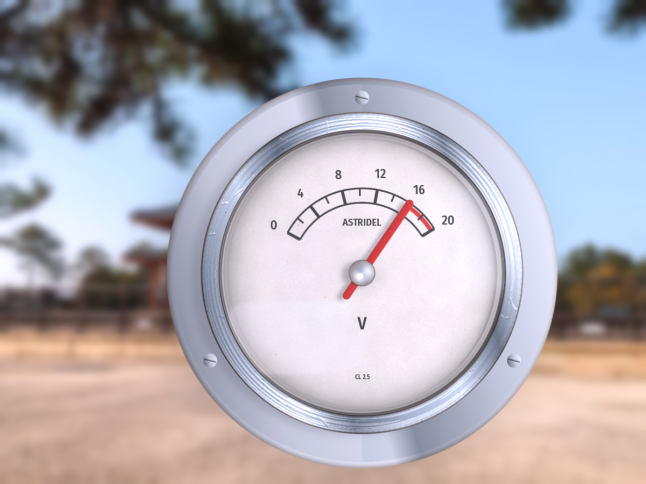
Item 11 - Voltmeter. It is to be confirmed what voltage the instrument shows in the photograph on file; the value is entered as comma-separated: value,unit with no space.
16,V
